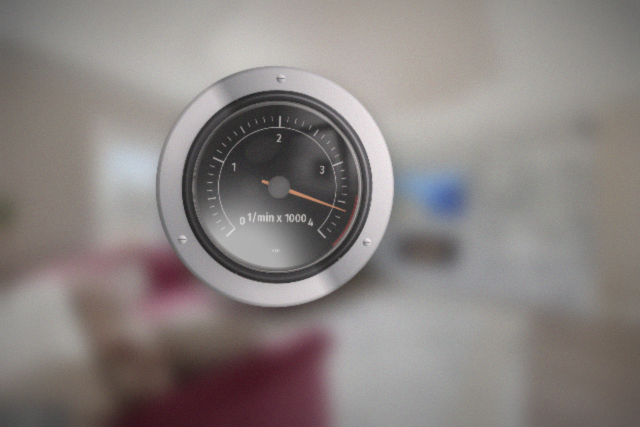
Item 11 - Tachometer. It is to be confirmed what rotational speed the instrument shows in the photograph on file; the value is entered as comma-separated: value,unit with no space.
3600,rpm
